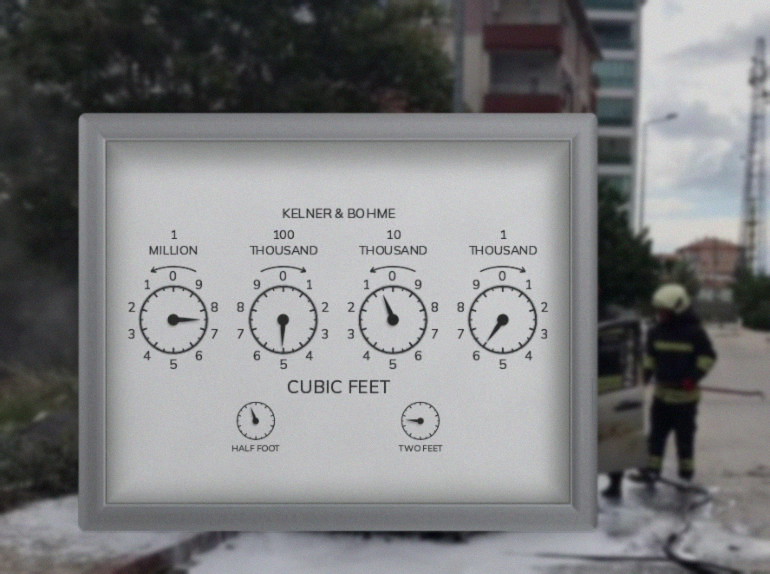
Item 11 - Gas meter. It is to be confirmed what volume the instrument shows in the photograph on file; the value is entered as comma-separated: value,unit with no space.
750600,ft³
